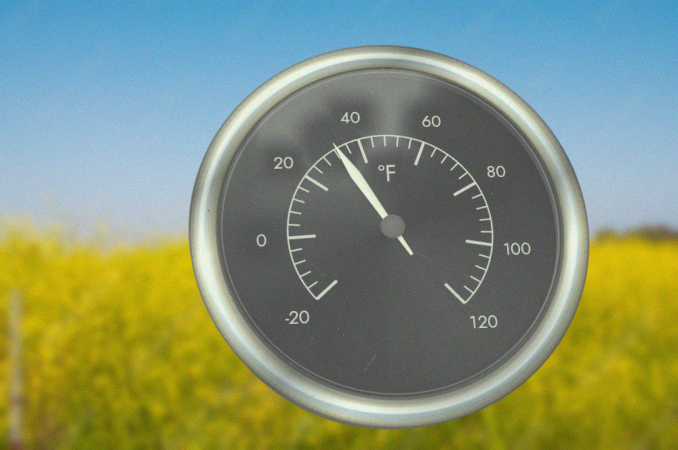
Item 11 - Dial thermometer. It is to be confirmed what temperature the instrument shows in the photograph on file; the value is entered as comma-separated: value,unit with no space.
32,°F
